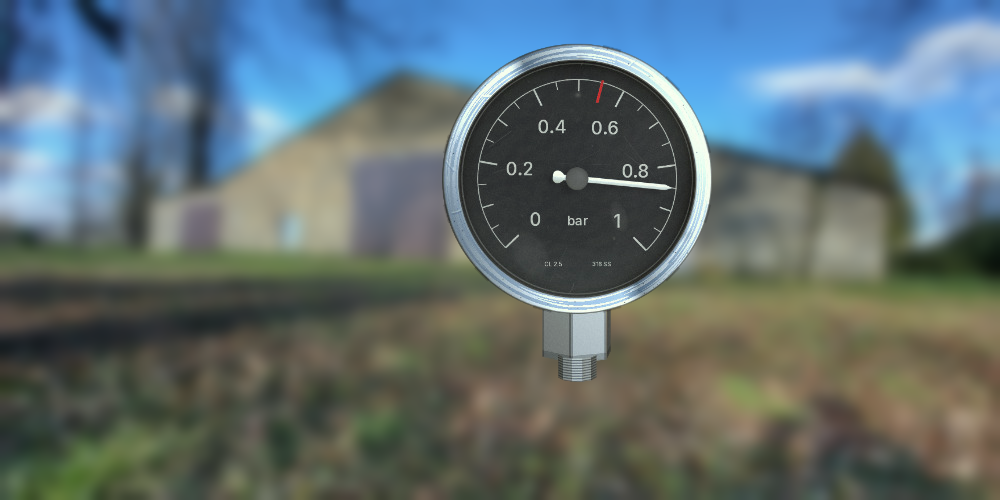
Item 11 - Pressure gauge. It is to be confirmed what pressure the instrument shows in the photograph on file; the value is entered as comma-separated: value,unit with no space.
0.85,bar
